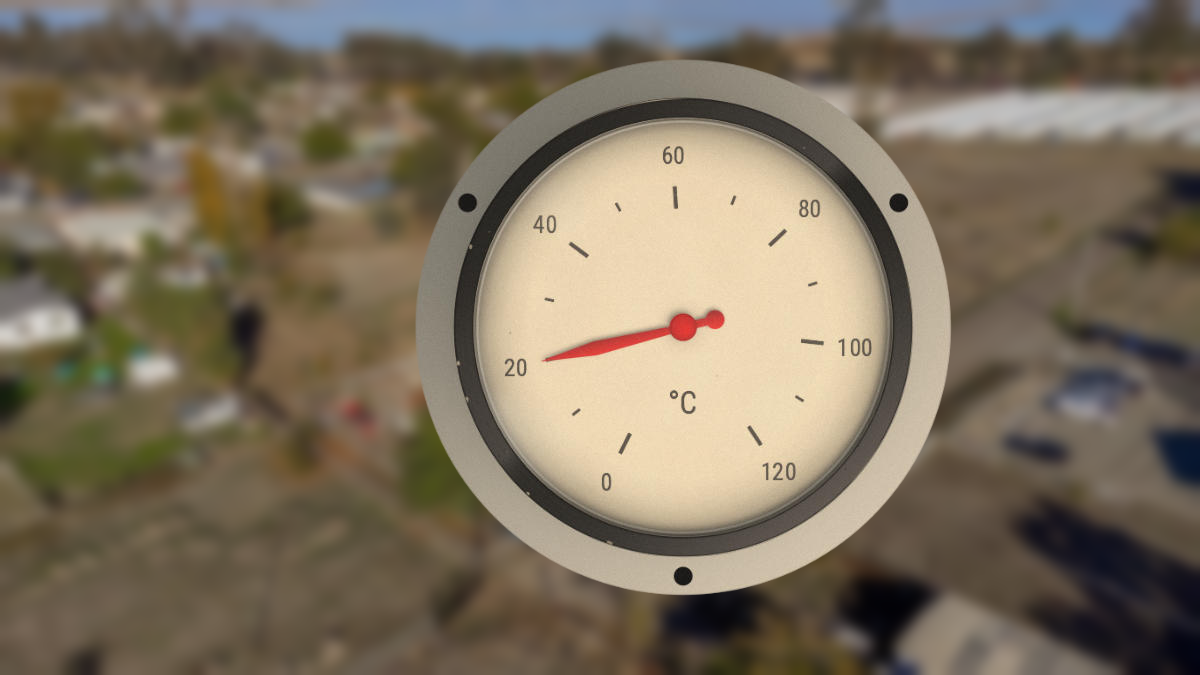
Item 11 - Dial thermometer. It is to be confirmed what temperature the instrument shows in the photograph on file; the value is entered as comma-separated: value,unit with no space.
20,°C
